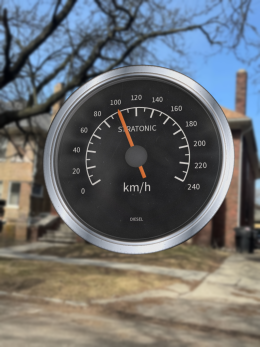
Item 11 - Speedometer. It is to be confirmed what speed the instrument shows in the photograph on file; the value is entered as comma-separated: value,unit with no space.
100,km/h
